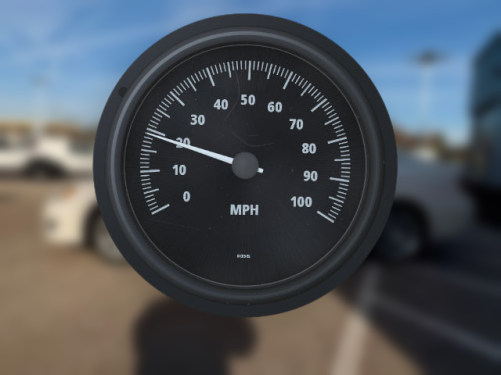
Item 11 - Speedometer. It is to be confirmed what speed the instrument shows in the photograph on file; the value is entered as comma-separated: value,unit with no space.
19,mph
